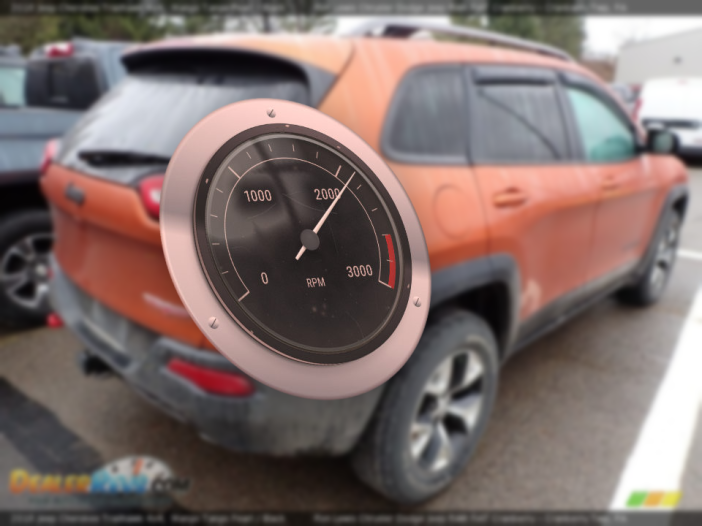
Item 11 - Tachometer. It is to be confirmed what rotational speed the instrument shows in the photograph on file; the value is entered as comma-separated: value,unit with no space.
2100,rpm
